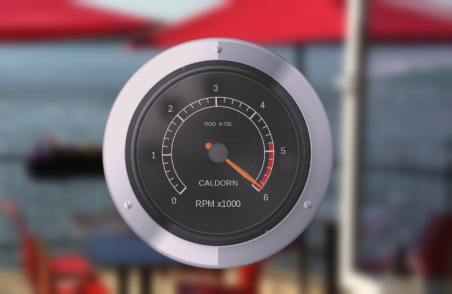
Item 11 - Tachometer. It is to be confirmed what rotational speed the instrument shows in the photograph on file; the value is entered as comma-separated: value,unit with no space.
5900,rpm
